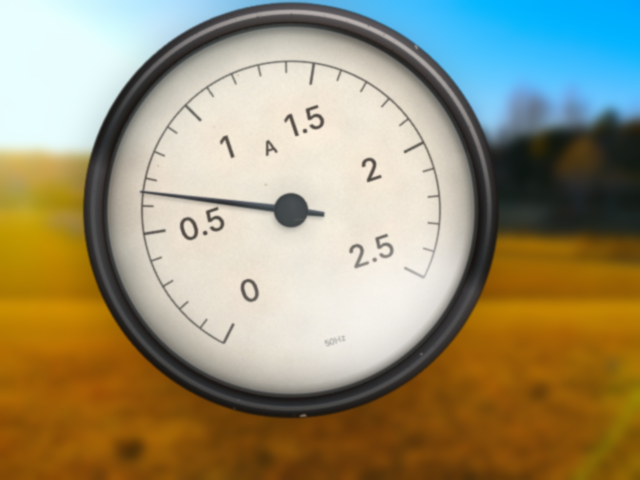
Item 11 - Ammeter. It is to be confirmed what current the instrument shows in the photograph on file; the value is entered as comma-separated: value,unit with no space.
0.65,A
